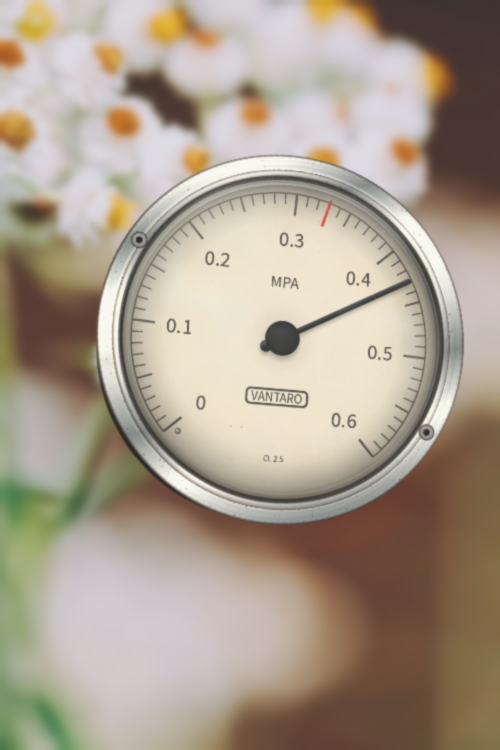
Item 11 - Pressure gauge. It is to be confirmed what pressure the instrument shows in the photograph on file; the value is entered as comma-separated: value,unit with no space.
0.43,MPa
